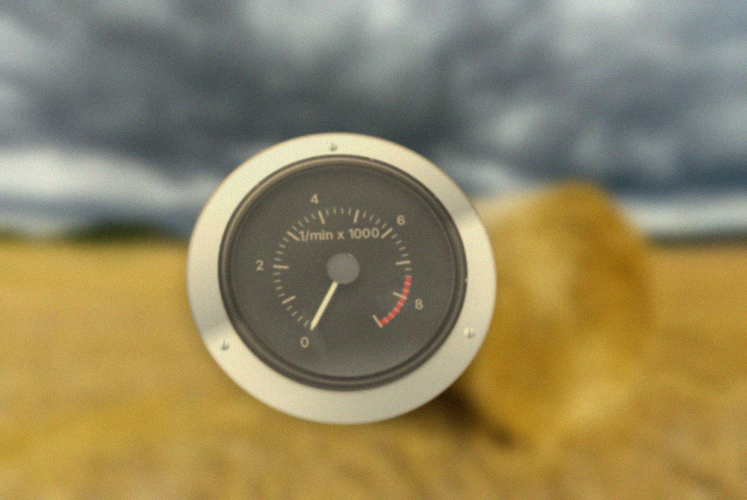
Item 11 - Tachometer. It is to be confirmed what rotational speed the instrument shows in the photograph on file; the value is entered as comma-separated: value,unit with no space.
0,rpm
